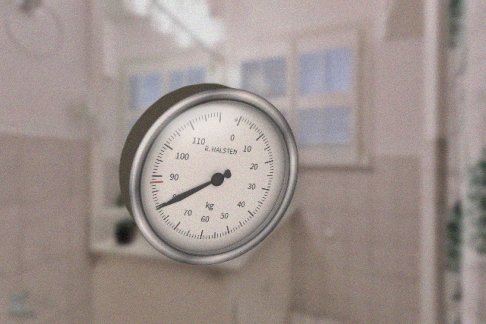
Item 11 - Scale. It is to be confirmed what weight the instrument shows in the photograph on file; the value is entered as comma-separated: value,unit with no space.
80,kg
